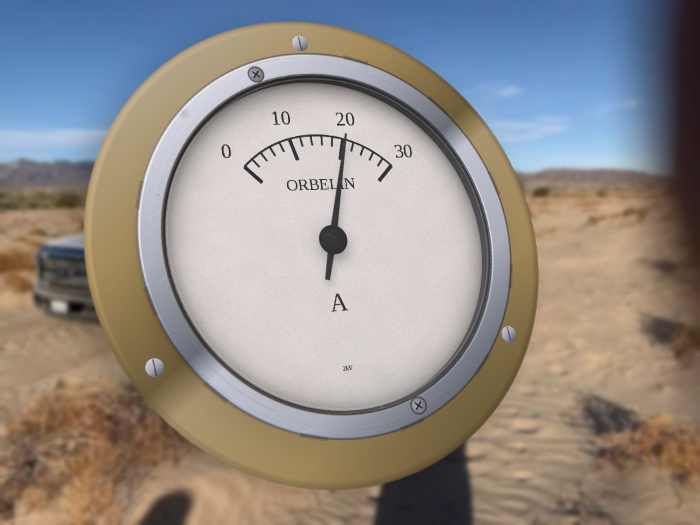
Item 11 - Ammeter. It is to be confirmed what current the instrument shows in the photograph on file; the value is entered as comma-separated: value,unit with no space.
20,A
